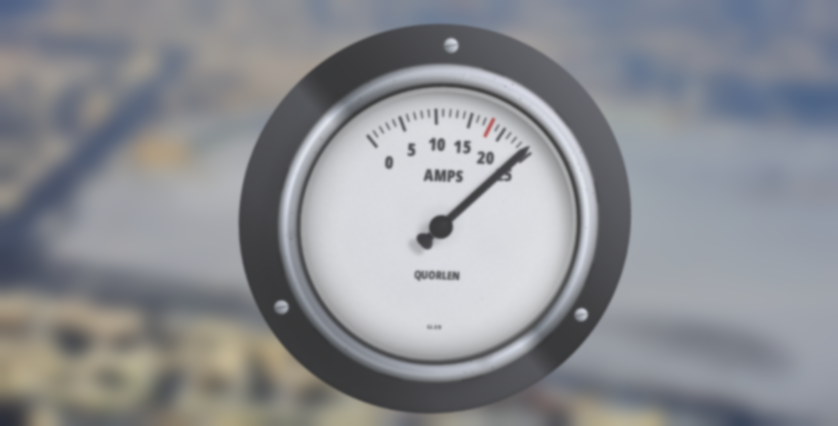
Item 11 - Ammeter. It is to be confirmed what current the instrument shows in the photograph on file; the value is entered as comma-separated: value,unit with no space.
24,A
